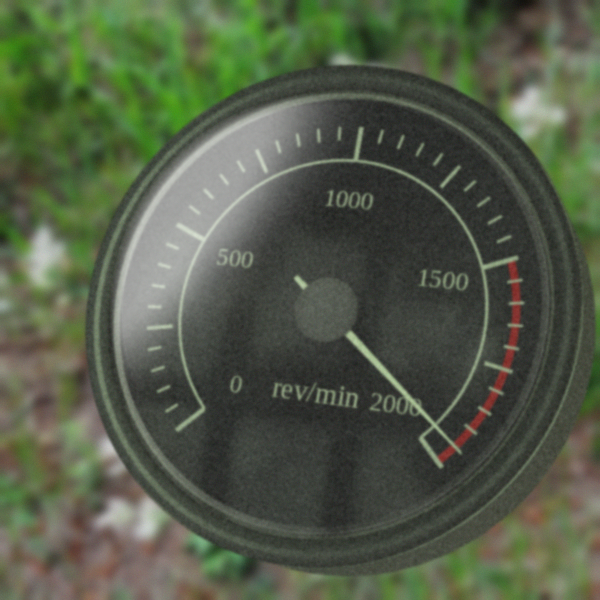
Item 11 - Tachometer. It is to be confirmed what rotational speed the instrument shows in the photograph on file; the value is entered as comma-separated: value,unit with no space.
1950,rpm
